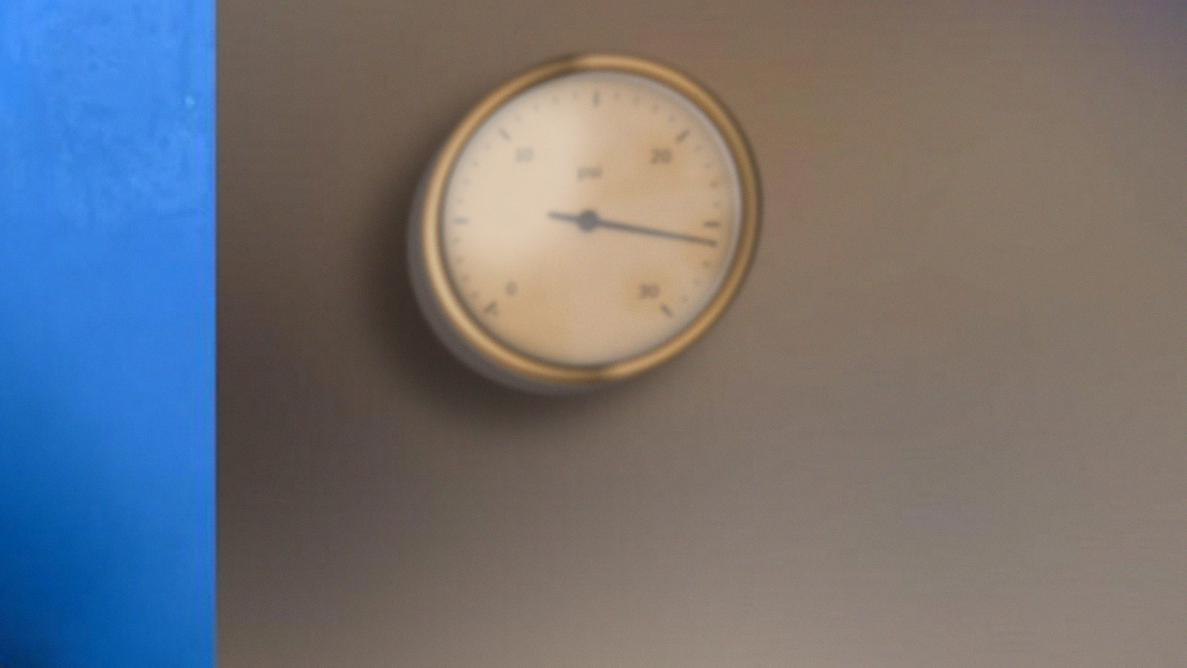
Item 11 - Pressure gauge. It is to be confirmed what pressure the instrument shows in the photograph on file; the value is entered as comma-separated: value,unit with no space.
26,psi
